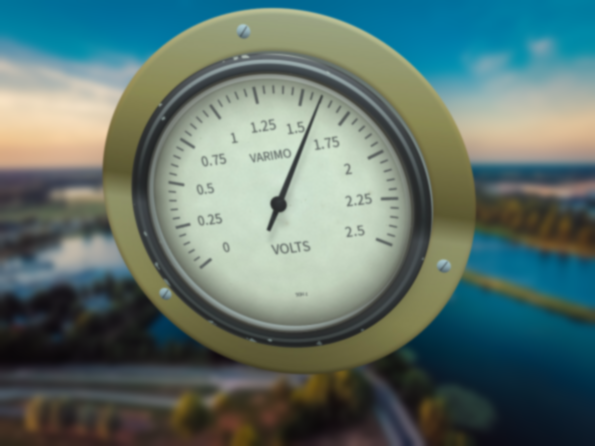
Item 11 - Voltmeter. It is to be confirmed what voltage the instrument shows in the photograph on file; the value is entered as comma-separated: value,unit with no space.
1.6,V
